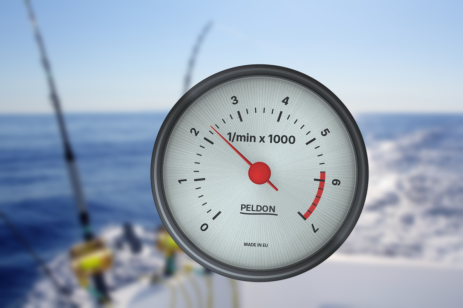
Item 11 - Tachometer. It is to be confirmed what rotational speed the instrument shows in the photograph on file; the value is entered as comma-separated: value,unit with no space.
2300,rpm
